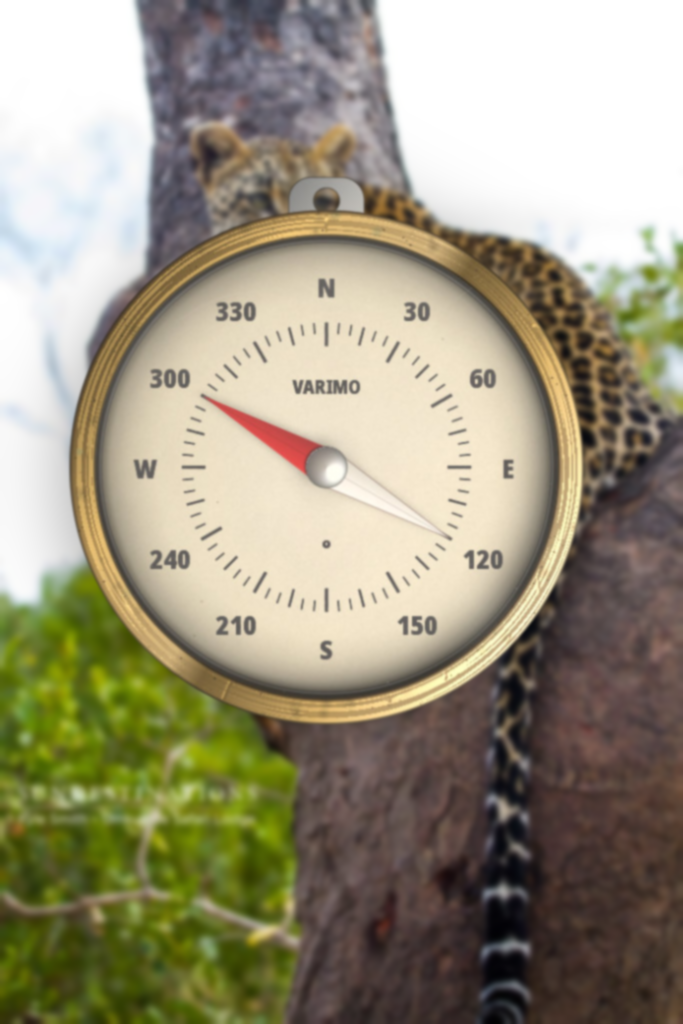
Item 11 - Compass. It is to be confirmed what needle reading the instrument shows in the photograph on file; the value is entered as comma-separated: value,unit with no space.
300,°
